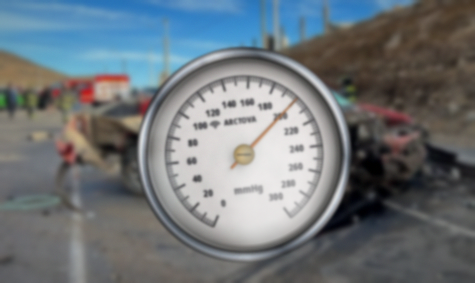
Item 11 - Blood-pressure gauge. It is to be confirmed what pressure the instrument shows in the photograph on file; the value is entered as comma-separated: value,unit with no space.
200,mmHg
